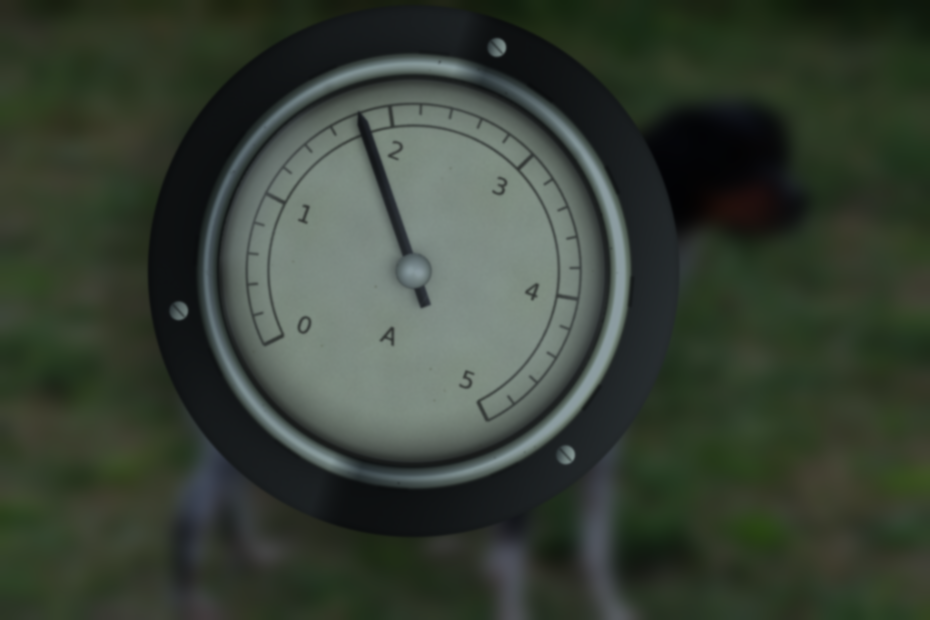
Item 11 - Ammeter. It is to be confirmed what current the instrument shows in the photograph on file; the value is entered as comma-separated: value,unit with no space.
1.8,A
